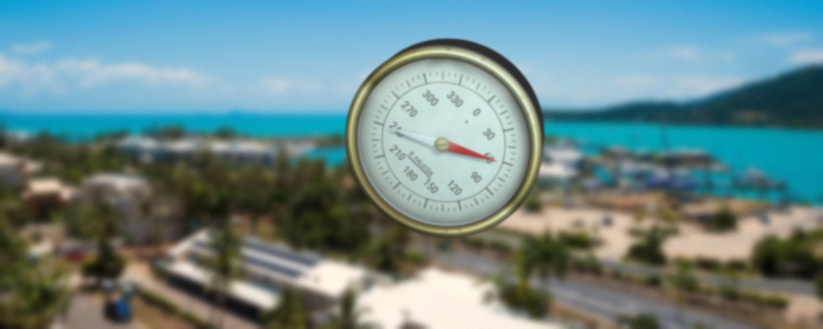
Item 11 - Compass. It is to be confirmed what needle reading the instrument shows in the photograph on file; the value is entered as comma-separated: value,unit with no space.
60,°
